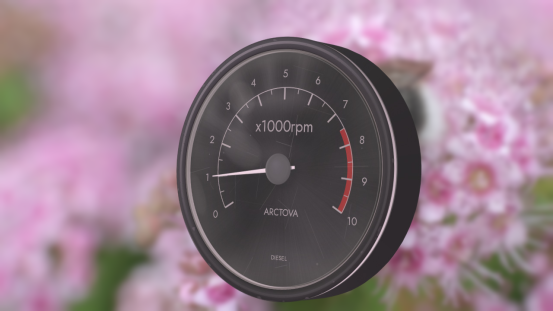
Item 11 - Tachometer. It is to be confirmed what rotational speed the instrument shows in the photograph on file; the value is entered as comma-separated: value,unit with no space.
1000,rpm
